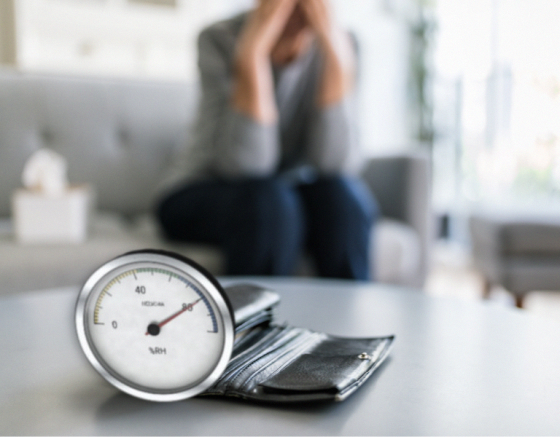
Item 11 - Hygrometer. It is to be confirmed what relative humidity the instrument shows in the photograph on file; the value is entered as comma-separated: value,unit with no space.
80,%
